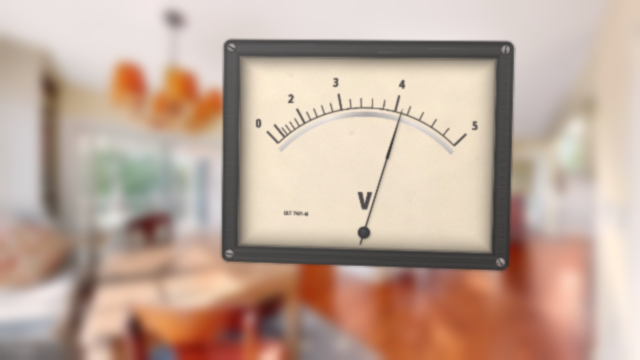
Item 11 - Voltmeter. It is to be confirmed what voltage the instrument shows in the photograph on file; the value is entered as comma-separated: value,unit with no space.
4.1,V
